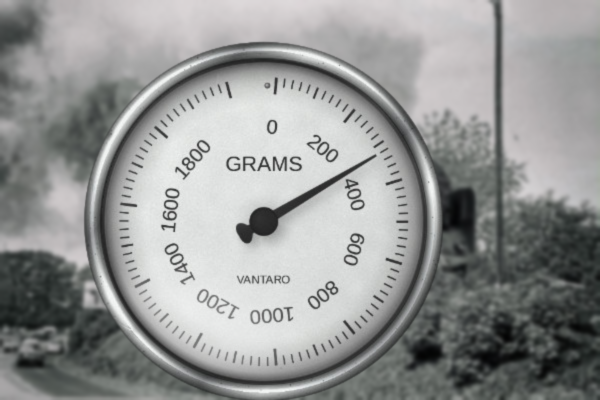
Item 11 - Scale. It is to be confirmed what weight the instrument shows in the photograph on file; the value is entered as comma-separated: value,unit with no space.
320,g
